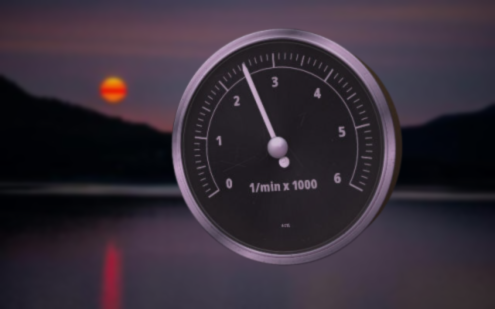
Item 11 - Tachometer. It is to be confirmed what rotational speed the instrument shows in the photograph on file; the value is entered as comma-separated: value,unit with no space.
2500,rpm
